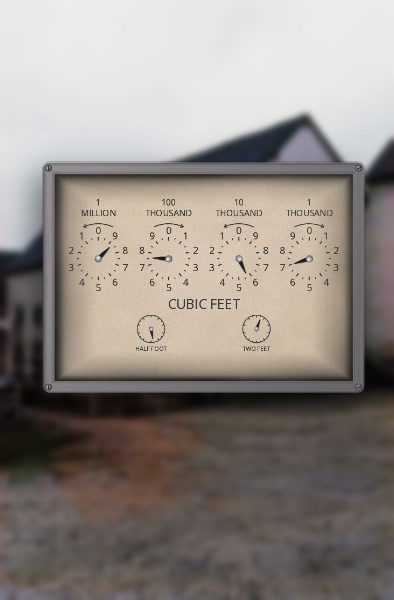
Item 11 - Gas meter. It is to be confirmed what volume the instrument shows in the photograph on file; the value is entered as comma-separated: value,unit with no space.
875700,ft³
